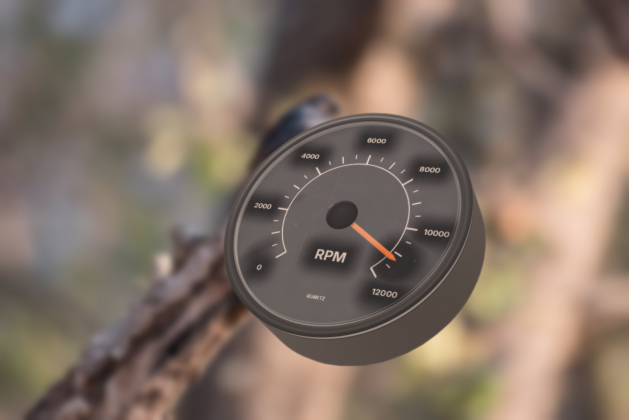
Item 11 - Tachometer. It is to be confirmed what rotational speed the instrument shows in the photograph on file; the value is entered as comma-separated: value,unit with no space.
11250,rpm
